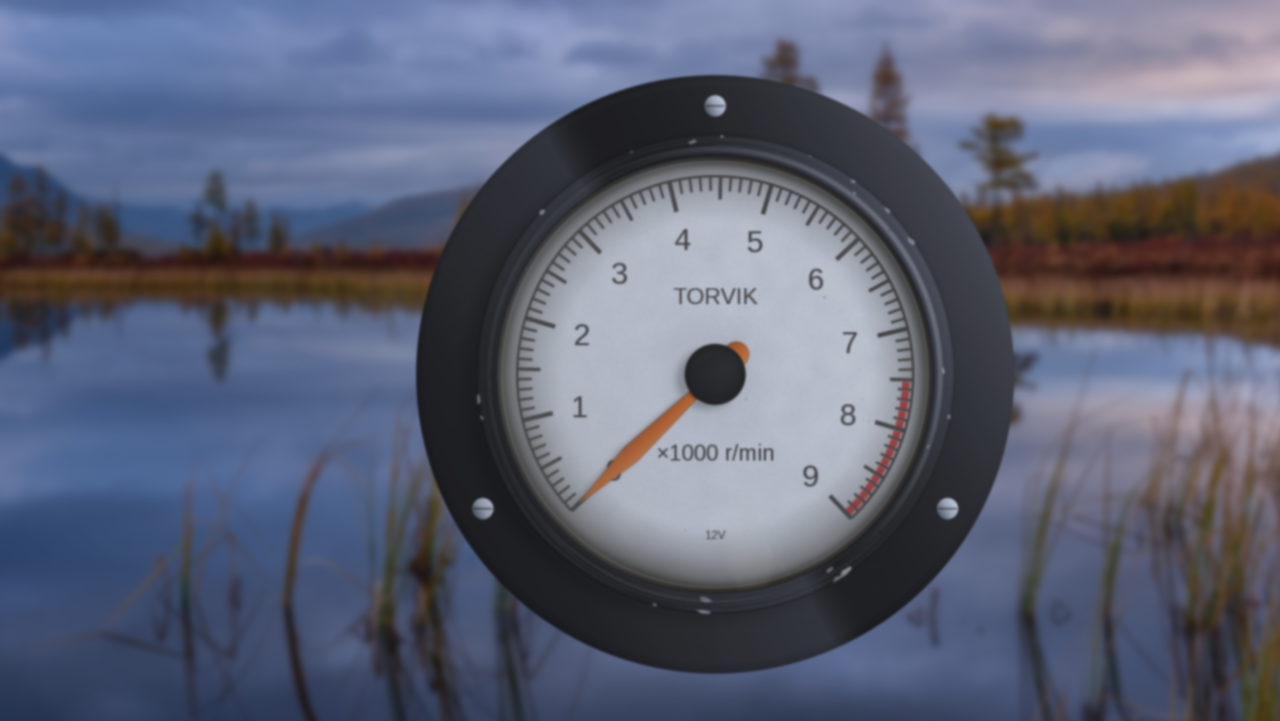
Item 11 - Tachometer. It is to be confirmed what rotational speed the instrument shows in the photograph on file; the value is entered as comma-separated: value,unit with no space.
0,rpm
